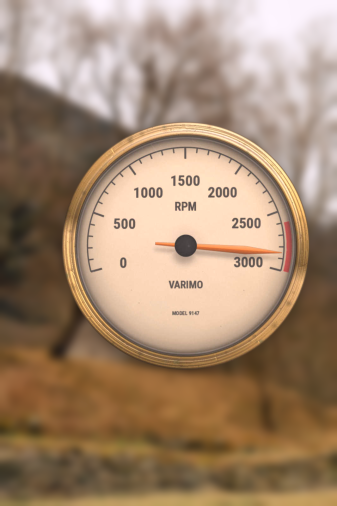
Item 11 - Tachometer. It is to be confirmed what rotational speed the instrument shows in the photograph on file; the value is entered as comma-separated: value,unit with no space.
2850,rpm
